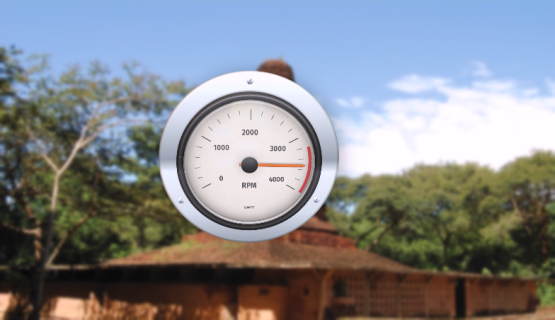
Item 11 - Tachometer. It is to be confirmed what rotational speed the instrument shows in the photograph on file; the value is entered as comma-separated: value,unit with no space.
3500,rpm
